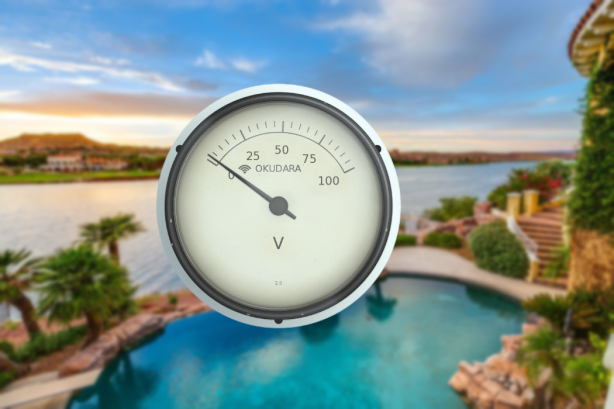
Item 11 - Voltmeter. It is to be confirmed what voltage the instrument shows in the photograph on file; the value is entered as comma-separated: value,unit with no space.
2.5,V
